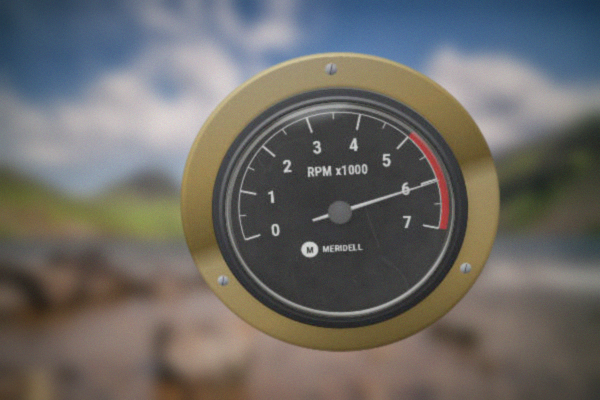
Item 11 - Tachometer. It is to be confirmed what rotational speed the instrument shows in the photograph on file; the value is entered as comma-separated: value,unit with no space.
6000,rpm
